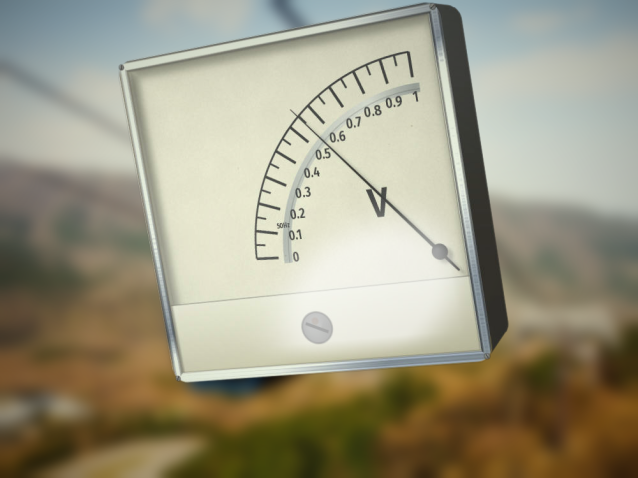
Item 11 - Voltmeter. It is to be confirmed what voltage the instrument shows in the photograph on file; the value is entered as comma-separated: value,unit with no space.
0.55,V
